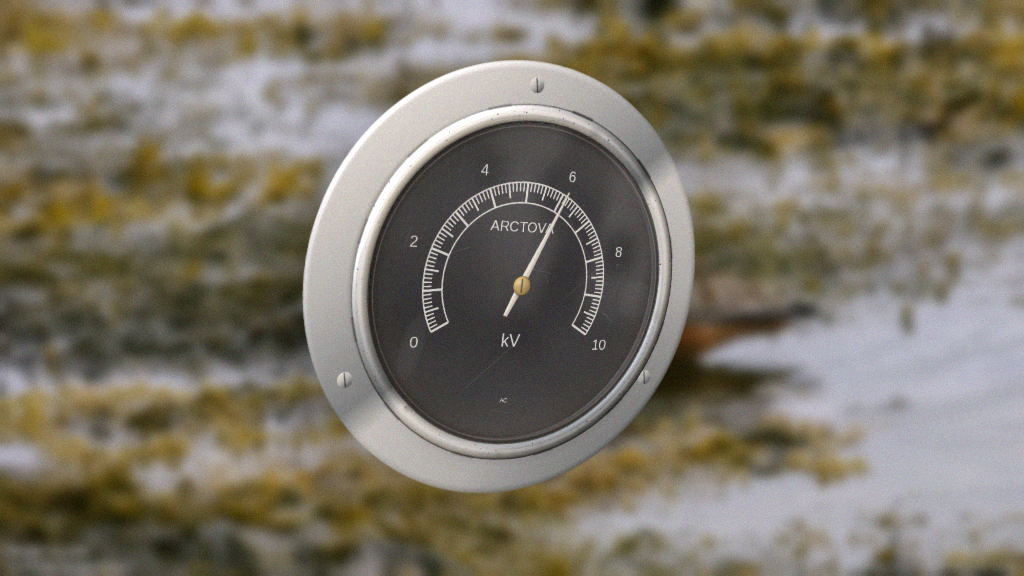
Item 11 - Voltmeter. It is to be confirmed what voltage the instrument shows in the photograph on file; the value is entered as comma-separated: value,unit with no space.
6,kV
